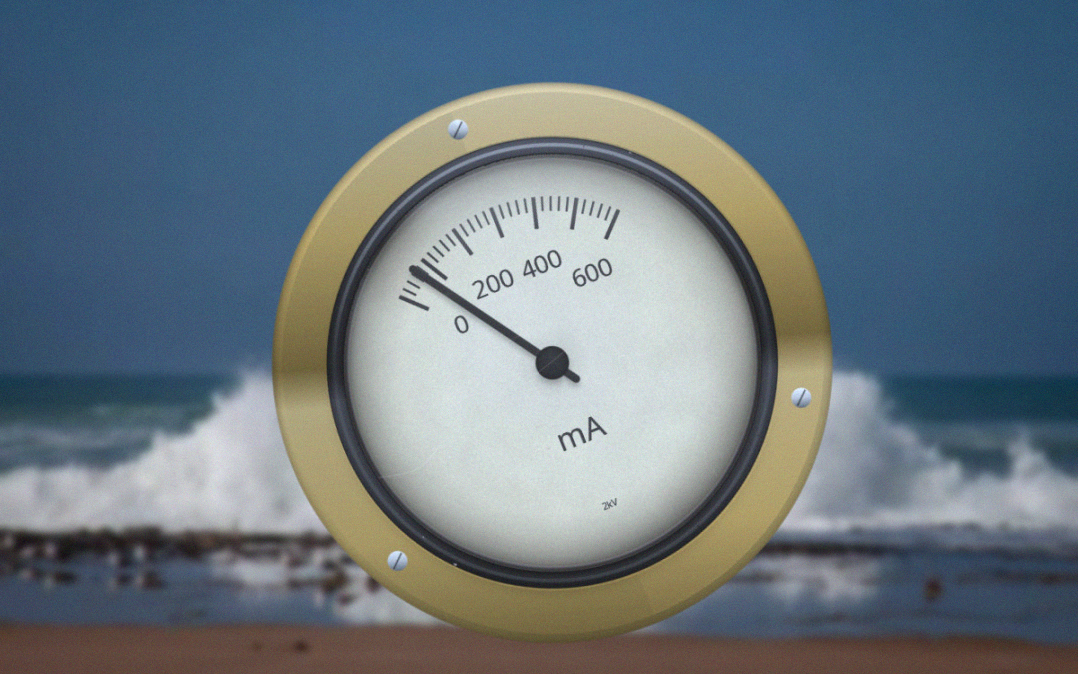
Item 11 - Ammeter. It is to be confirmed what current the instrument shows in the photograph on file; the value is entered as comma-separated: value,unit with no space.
70,mA
